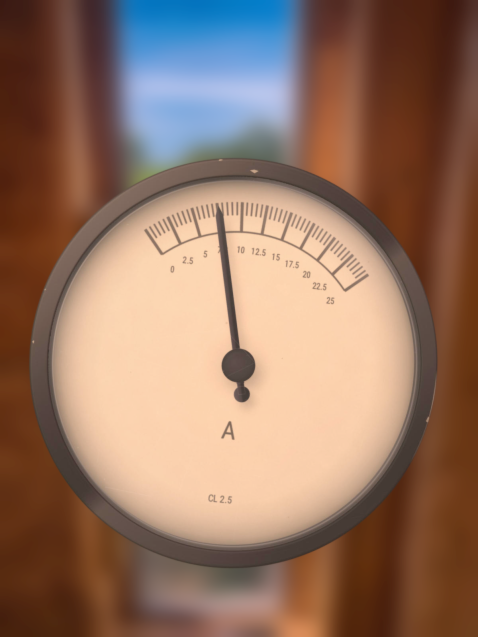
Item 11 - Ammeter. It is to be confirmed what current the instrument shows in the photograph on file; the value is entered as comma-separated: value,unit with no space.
7.5,A
